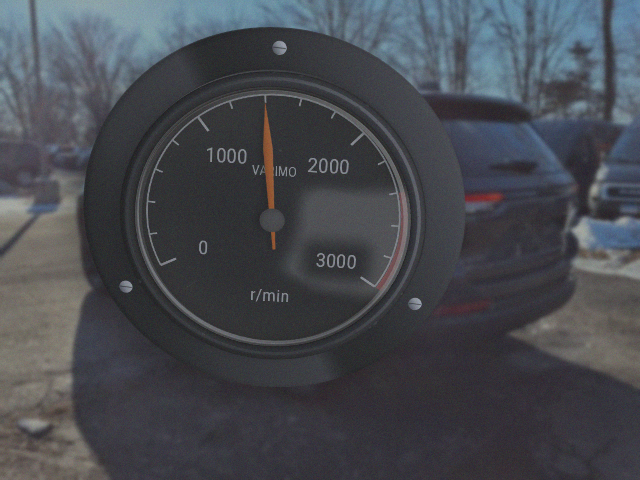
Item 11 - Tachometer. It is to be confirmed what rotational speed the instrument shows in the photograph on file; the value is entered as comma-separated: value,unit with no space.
1400,rpm
